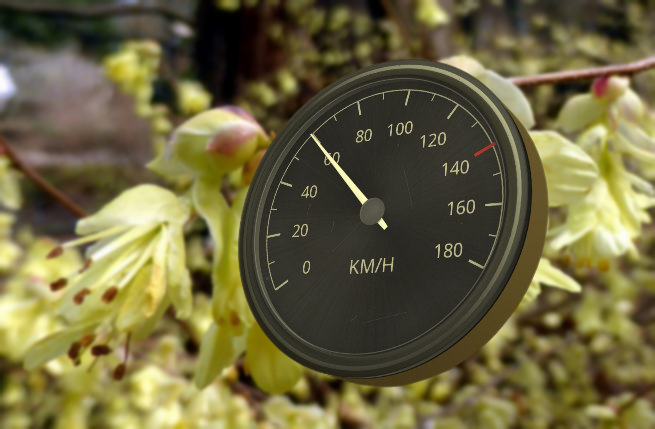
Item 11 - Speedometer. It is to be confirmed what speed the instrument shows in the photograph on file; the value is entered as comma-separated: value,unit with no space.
60,km/h
